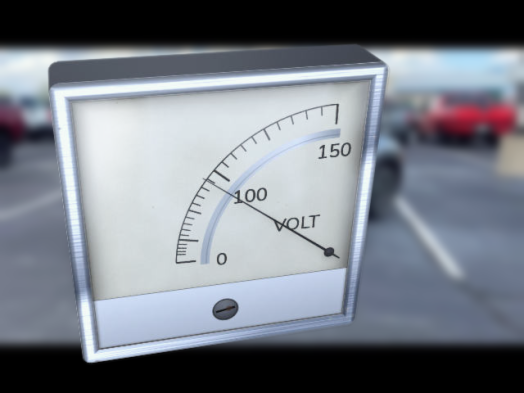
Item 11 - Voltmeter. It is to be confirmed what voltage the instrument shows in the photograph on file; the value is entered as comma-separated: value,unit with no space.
95,V
